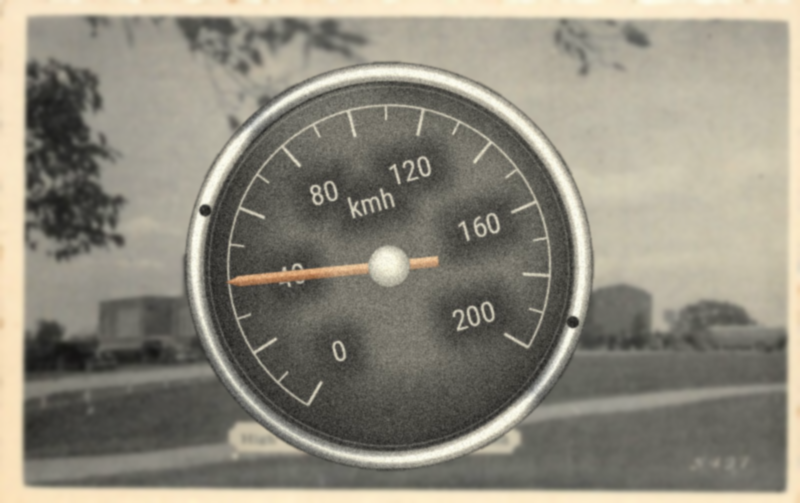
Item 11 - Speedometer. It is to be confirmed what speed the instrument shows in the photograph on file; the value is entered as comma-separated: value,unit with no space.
40,km/h
